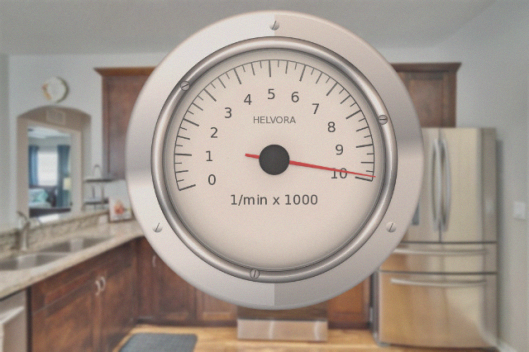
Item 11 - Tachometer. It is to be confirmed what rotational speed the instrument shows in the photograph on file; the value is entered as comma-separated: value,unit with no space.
9875,rpm
